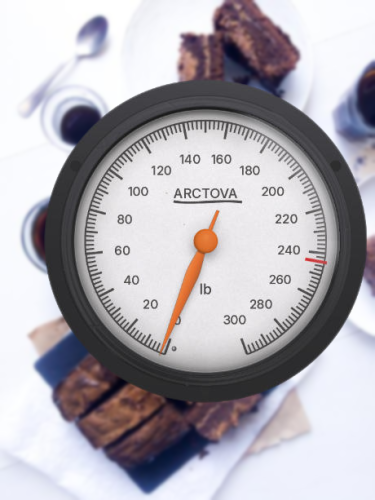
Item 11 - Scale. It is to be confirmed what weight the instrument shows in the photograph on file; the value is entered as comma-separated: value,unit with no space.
2,lb
